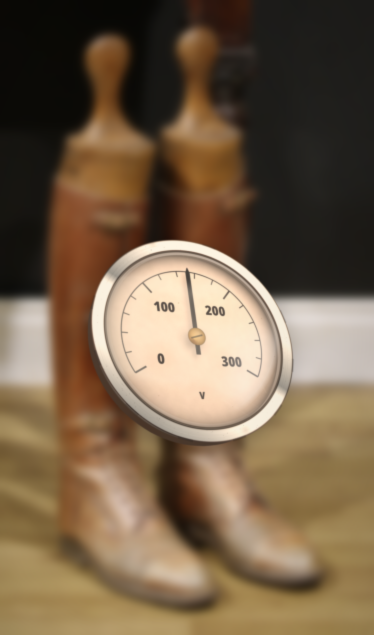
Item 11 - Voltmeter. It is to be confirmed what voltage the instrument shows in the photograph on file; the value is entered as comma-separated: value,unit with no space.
150,V
